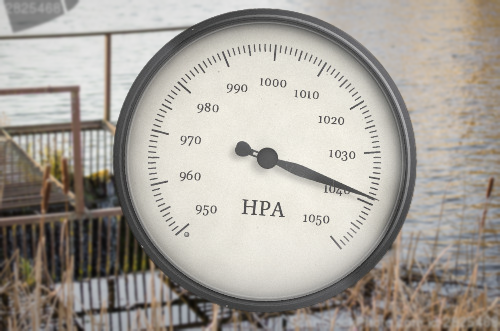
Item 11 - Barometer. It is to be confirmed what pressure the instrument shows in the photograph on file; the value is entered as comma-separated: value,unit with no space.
1039,hPa
